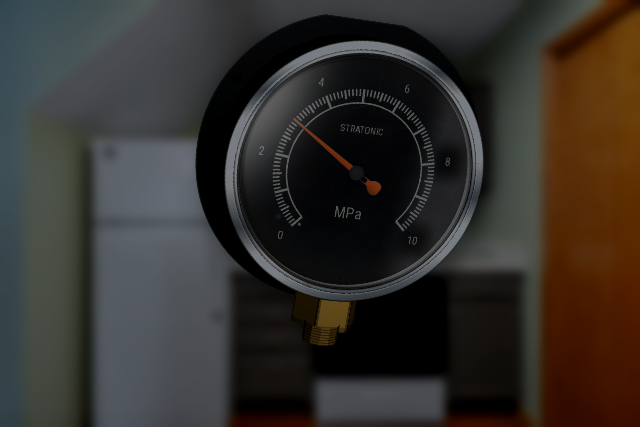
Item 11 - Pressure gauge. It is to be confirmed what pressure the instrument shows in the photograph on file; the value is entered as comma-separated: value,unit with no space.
3,MPa
